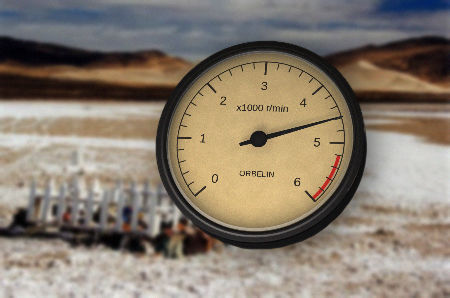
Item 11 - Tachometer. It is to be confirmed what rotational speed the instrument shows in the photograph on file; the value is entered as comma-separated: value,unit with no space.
4600,rpm
